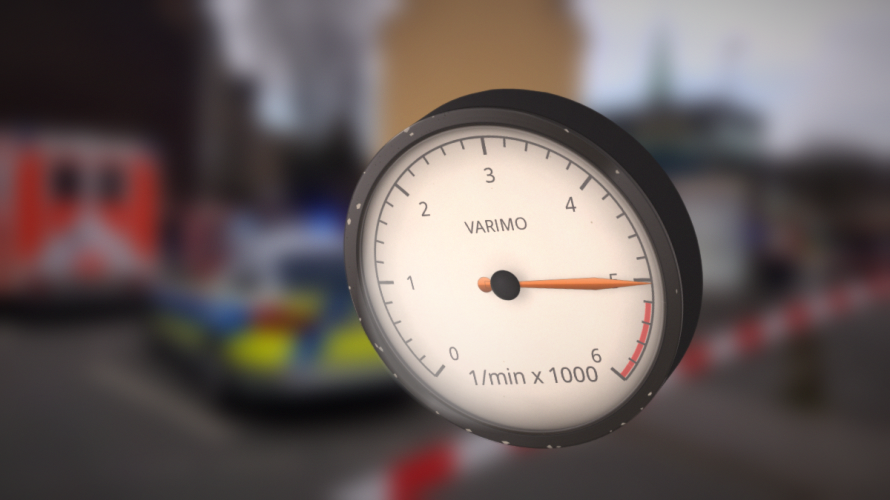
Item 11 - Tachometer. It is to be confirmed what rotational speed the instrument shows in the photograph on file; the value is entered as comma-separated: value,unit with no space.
5000,rpm
